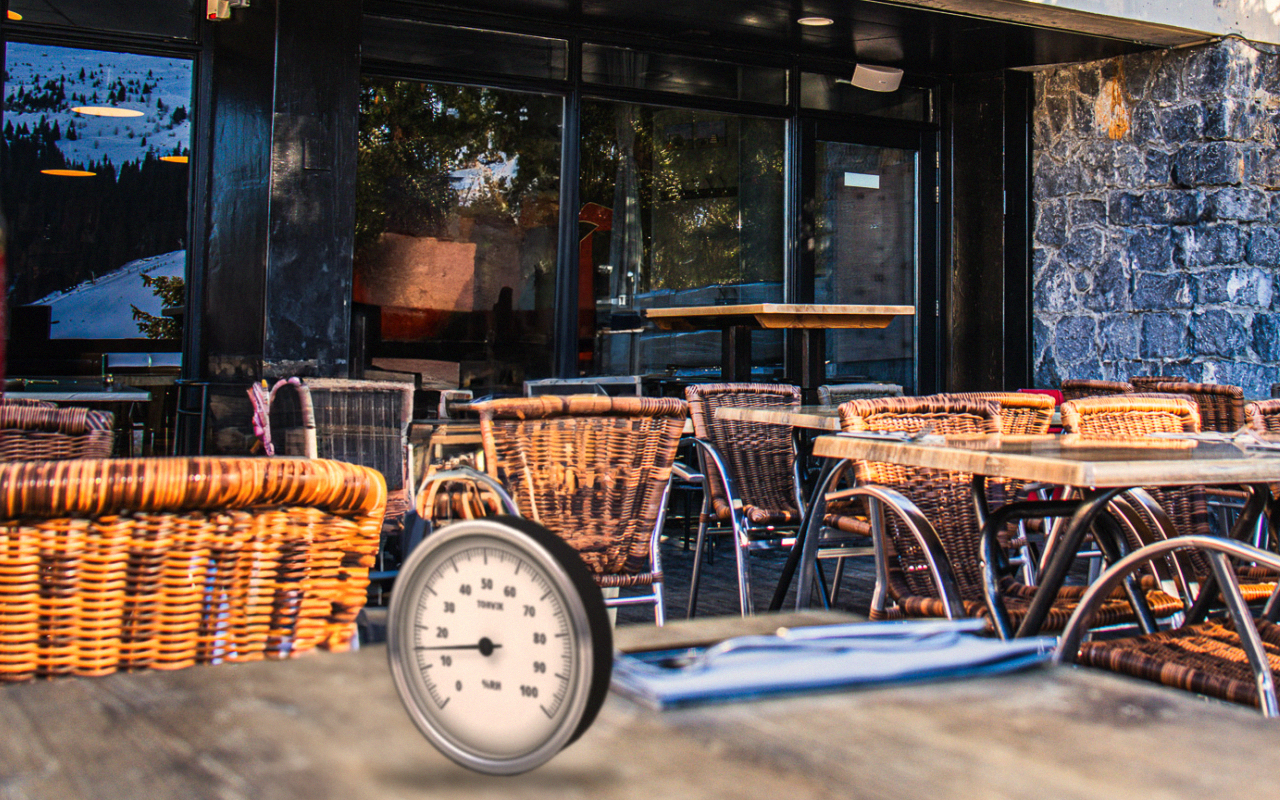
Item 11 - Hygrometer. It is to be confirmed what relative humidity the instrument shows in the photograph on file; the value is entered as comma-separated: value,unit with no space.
15,%
